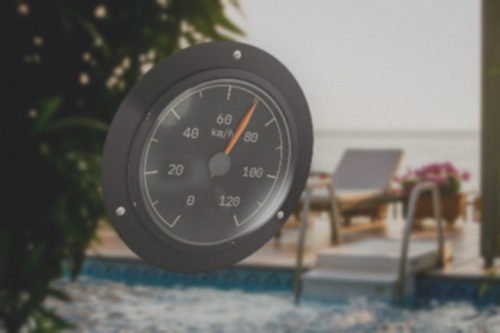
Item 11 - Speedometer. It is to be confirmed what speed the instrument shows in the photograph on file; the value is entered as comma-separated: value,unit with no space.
70,km/h
